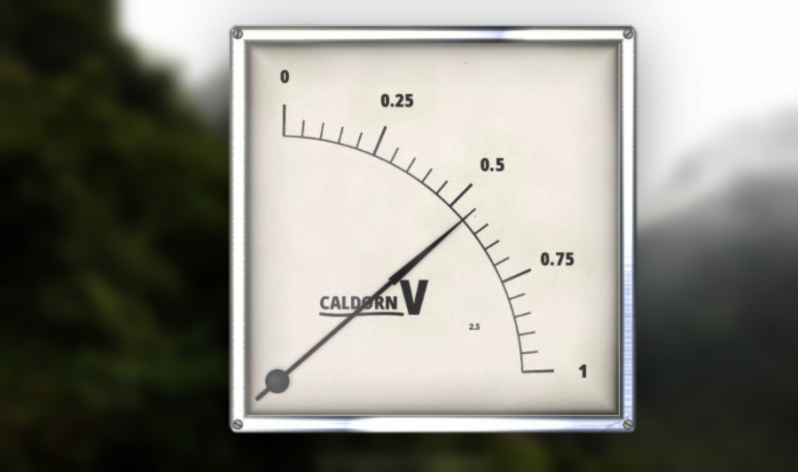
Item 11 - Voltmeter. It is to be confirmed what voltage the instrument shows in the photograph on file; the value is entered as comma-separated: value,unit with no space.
0.55,V
